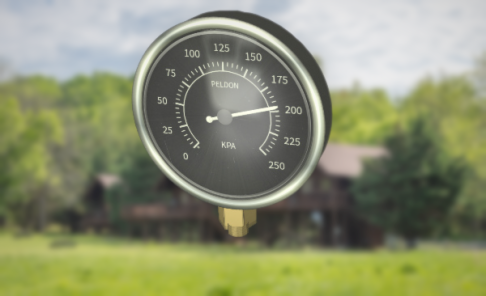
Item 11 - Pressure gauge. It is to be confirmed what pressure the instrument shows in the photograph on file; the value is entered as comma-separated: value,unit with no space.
195,kPa
